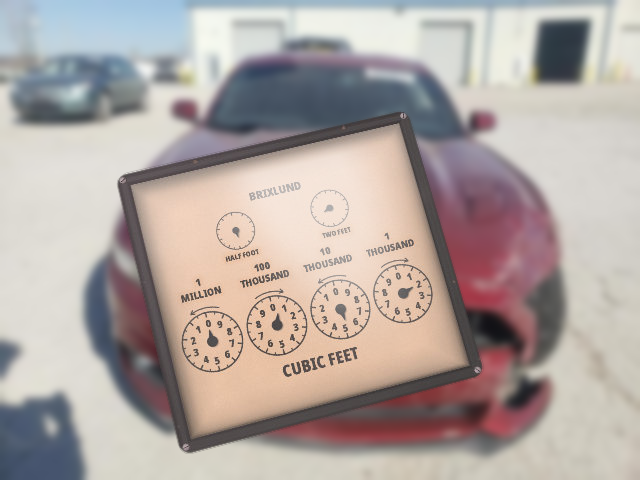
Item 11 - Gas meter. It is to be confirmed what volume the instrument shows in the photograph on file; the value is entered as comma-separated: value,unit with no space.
5200,ft³
